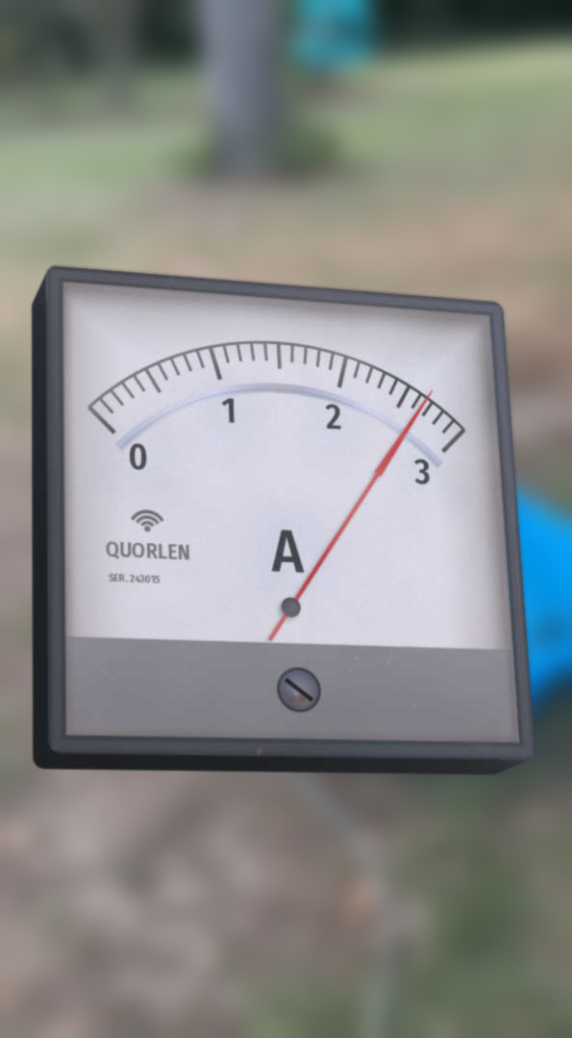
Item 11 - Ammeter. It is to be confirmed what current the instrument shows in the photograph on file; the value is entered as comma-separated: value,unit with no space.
2.65,A
